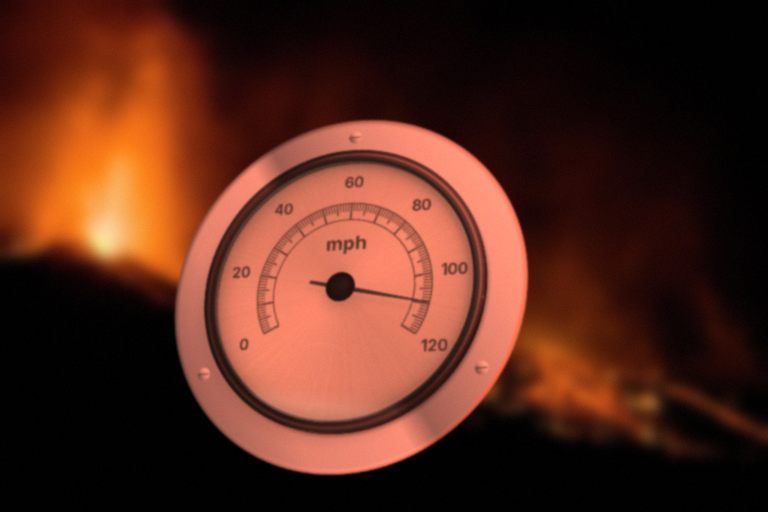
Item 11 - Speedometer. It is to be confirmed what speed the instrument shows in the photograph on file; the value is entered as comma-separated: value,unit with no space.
110,mph
